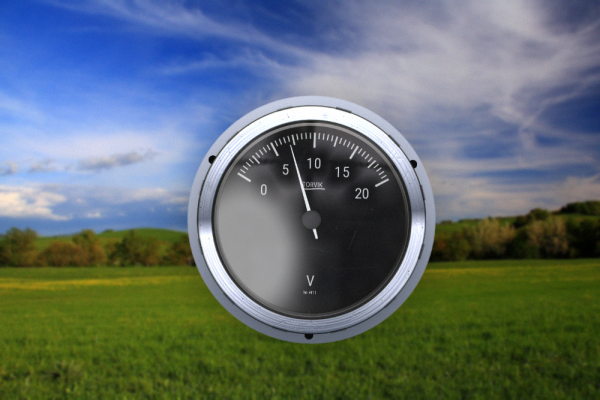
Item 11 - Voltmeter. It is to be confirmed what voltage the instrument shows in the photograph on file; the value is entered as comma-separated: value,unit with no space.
7,V
